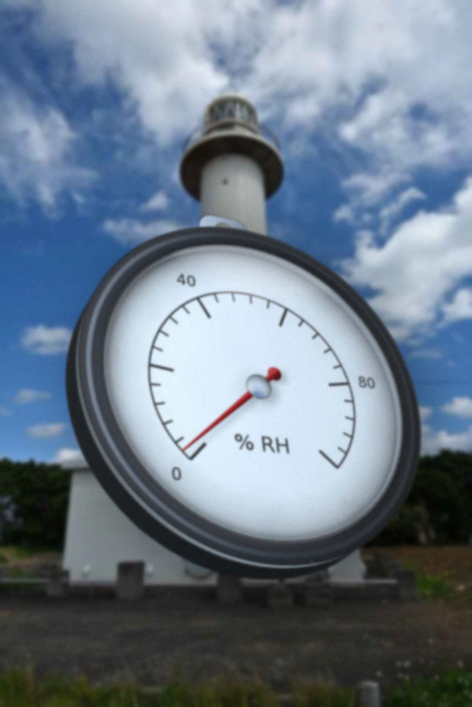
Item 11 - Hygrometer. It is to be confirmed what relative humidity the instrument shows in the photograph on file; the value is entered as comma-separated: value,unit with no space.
2,%
